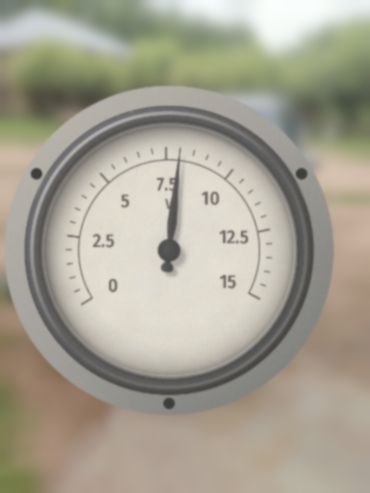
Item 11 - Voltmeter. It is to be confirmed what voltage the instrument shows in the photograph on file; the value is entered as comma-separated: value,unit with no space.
8,V
